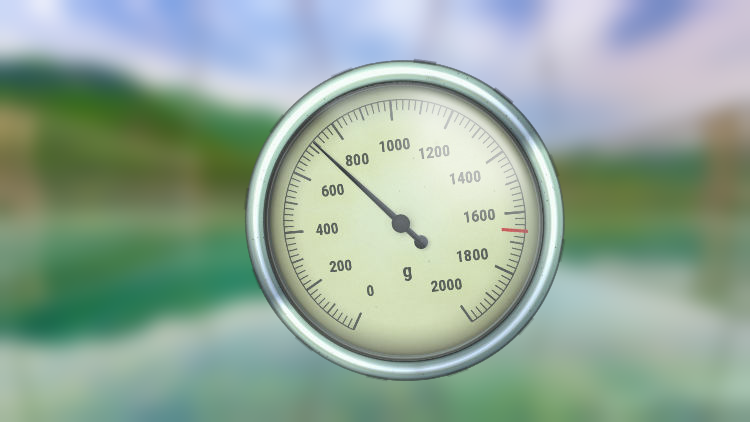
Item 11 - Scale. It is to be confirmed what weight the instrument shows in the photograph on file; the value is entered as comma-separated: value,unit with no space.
720,g
